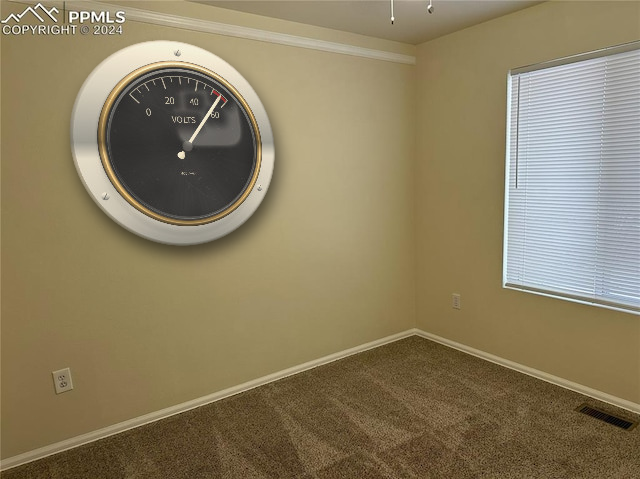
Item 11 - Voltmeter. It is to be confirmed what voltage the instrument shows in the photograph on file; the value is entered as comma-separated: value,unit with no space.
55,V
